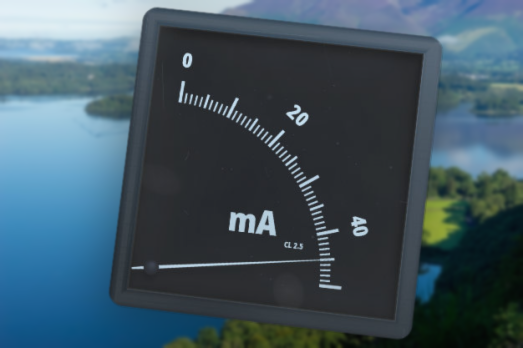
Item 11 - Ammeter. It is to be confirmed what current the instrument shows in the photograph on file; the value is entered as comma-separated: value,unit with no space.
45,mA
